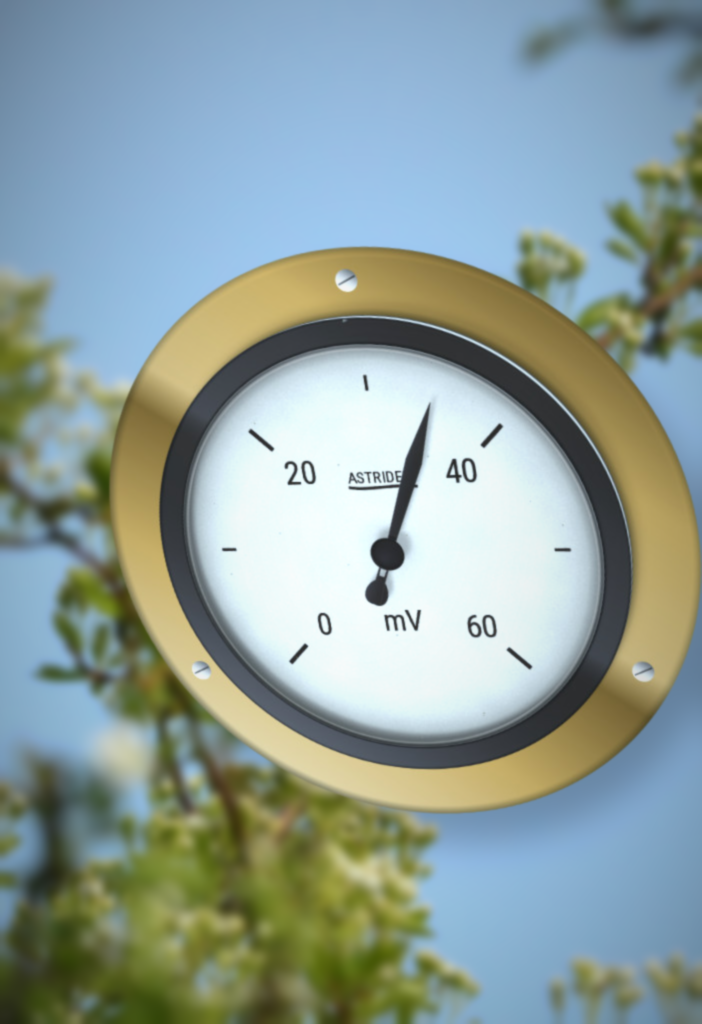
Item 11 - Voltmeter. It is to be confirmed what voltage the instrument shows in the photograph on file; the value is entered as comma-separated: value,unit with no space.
35,mV
